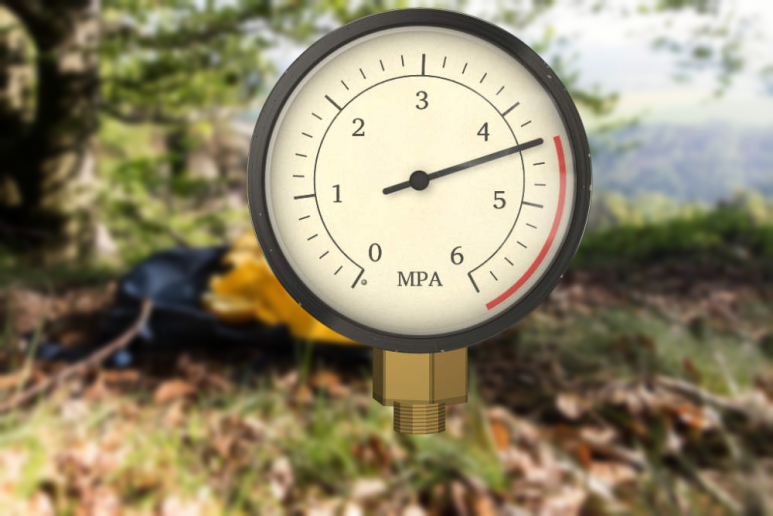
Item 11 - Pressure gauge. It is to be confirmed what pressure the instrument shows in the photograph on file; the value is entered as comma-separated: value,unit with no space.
4.4,MPa
